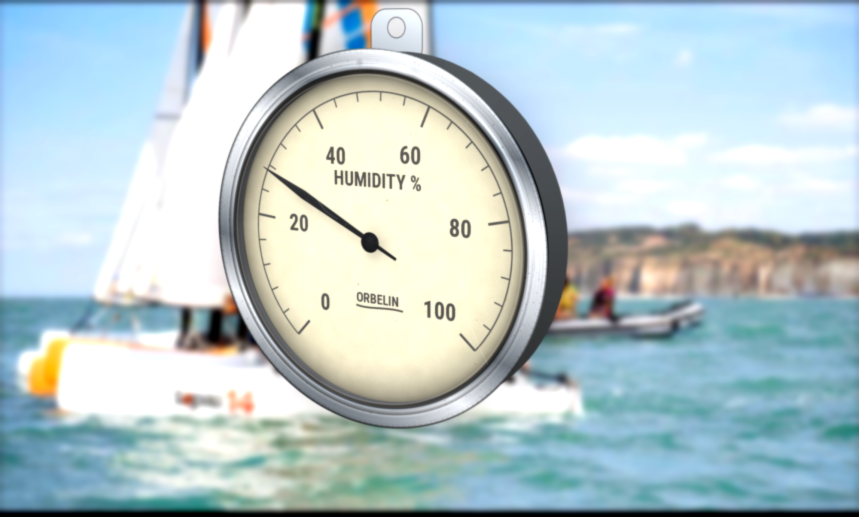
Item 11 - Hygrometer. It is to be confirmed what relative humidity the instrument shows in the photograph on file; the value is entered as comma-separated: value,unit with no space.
28,%
